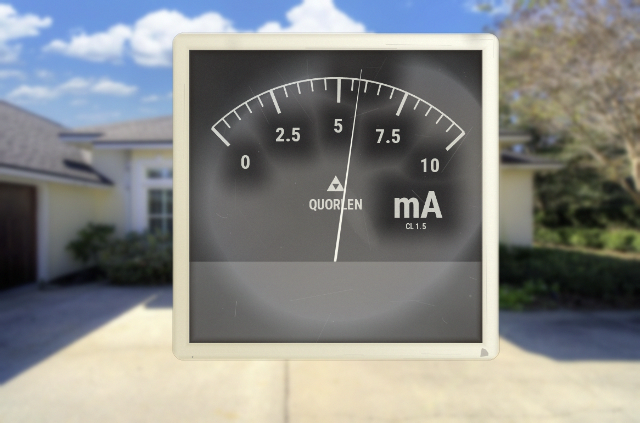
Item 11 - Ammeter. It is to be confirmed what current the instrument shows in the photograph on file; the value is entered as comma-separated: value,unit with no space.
5.75,mA
